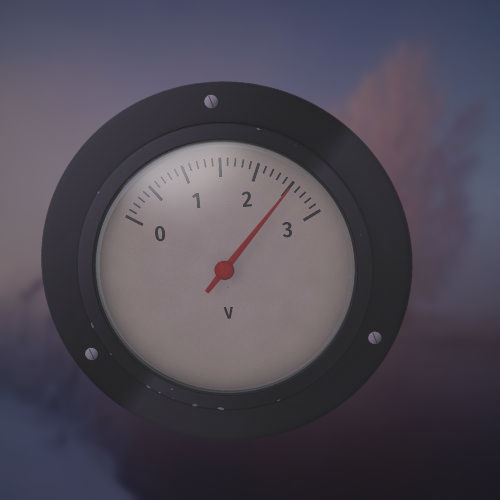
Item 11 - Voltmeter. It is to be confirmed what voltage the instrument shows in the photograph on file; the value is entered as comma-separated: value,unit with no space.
2.5,V
